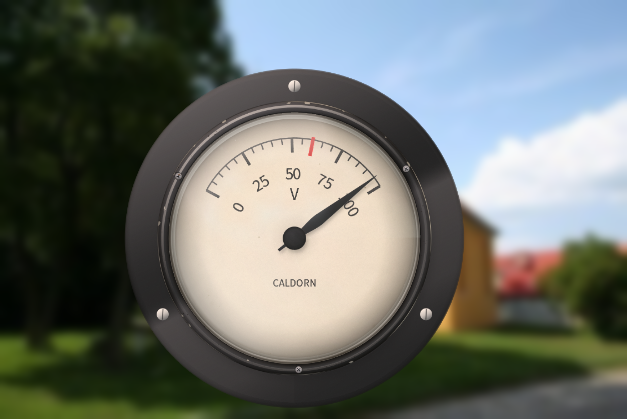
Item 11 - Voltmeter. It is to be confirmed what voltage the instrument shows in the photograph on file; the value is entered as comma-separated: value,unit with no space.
95,V
